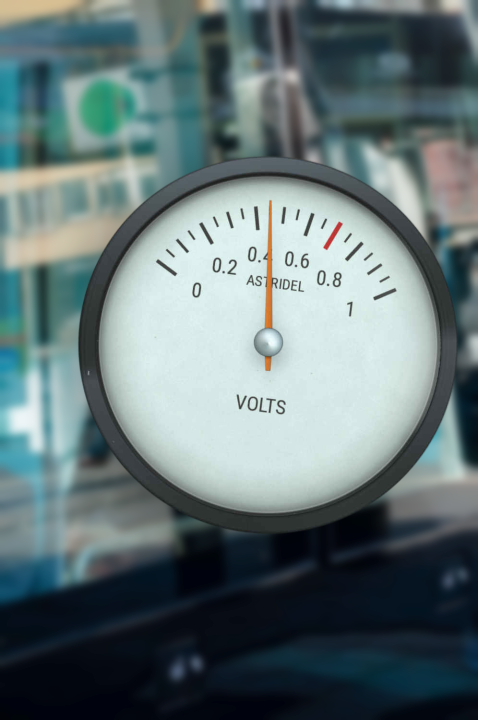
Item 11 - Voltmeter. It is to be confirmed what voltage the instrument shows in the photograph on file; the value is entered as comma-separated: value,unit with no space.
0.45,V
